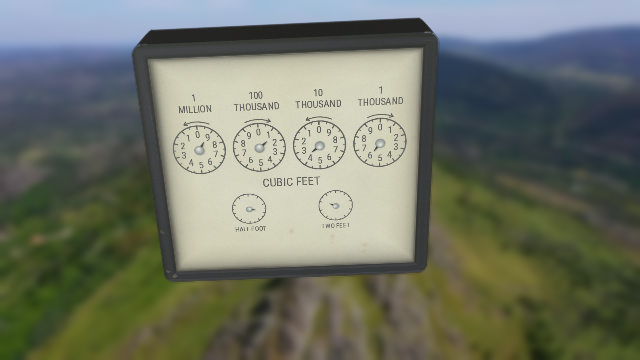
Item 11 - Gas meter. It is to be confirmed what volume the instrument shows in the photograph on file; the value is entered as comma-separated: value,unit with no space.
913600,ft³
